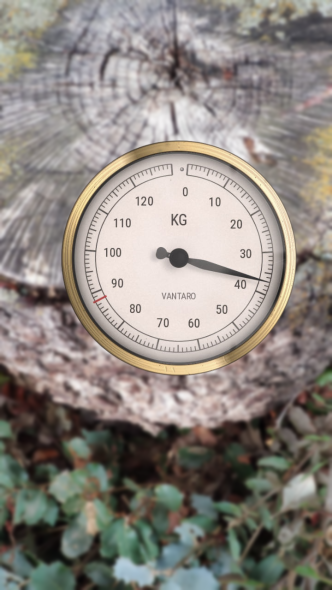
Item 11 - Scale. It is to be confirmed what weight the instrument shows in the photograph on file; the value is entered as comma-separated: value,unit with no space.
37,kg
